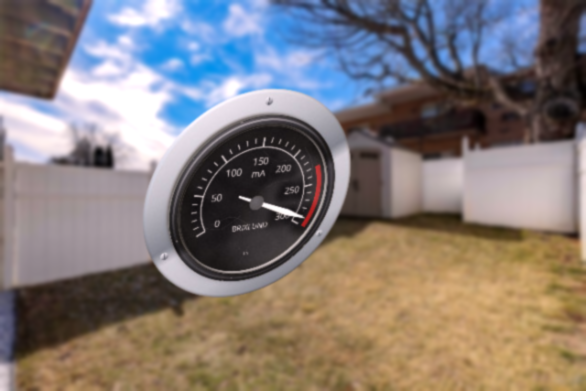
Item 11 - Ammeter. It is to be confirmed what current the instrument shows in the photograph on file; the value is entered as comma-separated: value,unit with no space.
290,mA
